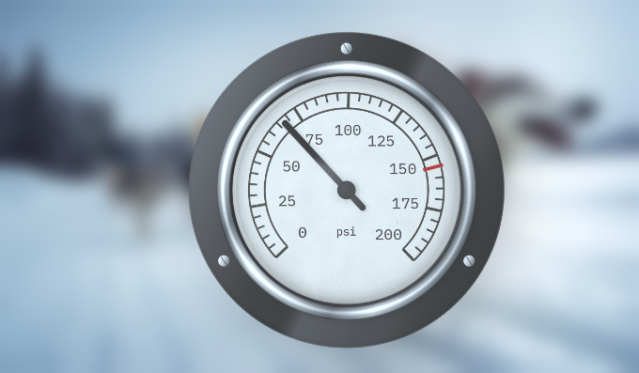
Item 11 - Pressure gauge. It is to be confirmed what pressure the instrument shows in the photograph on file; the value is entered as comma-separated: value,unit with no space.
67.5,psi
